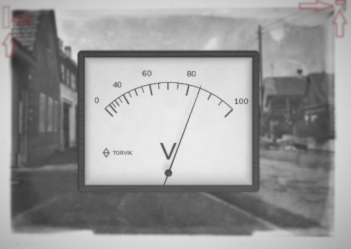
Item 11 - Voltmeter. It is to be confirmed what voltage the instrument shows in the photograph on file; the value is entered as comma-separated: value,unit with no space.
85,V
